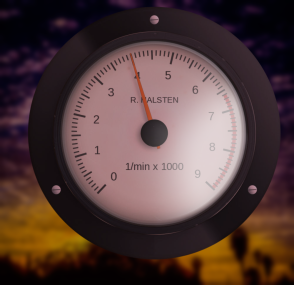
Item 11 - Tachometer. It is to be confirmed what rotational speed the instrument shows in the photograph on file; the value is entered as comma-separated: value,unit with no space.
4000,rpm
